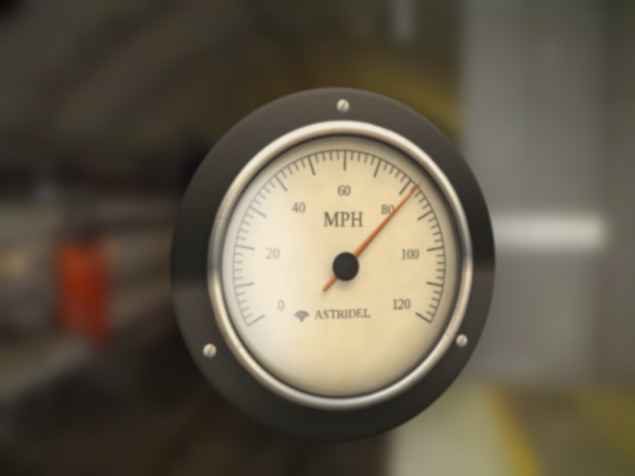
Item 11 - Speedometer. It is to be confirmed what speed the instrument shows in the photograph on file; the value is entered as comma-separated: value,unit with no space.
82,mph
